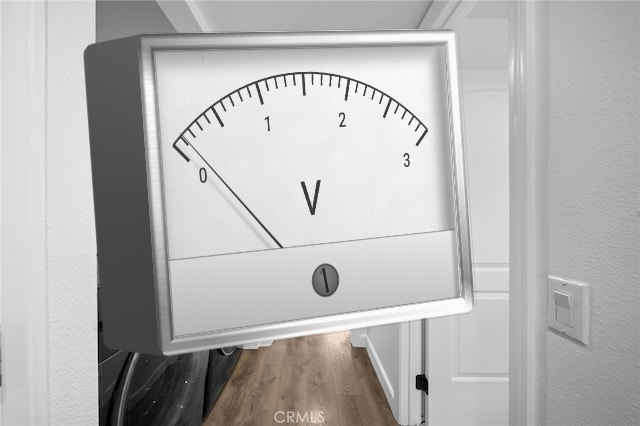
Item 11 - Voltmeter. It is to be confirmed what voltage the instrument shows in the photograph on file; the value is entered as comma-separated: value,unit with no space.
0.1,V
